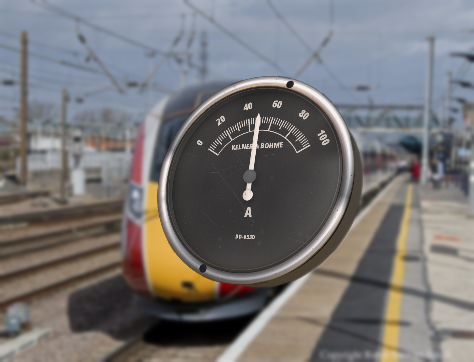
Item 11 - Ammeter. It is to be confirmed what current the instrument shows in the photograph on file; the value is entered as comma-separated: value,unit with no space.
50,A
